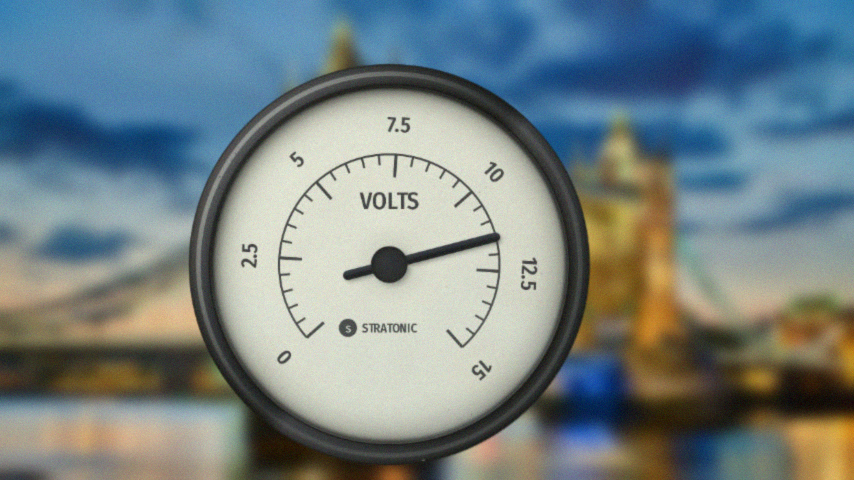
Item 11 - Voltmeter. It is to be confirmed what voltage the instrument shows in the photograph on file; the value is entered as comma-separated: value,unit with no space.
11.5,V
